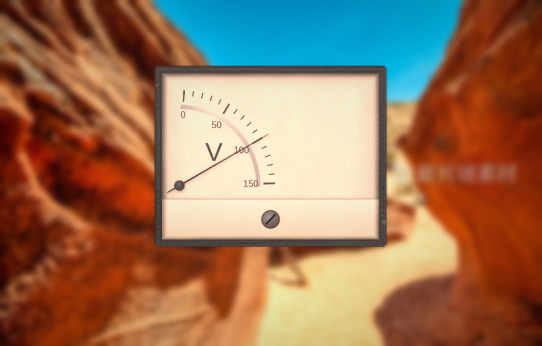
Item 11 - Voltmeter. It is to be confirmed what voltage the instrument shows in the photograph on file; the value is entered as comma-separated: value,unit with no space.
100,V
